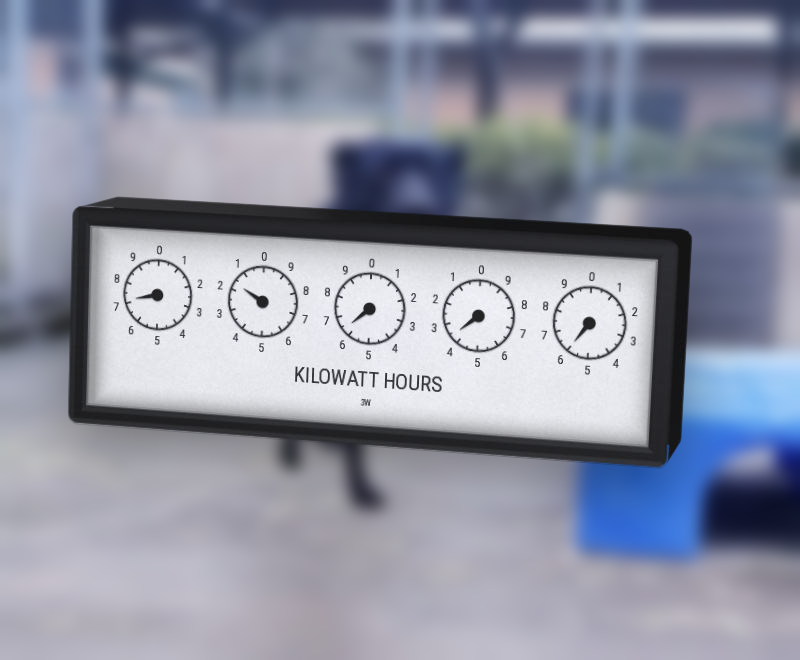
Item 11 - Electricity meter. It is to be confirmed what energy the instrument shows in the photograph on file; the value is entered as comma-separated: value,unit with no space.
71636,kWh
